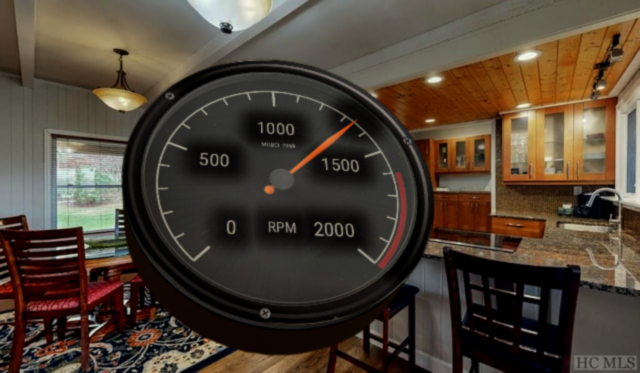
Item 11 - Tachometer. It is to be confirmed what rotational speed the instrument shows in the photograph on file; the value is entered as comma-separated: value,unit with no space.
1350,rpm
